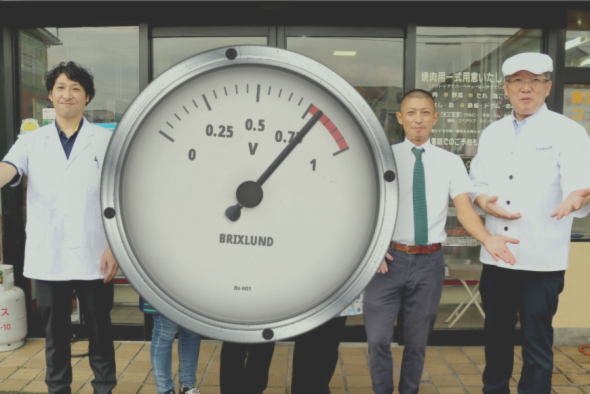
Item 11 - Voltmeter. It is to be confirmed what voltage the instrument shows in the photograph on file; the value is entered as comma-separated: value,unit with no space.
0.8,V
